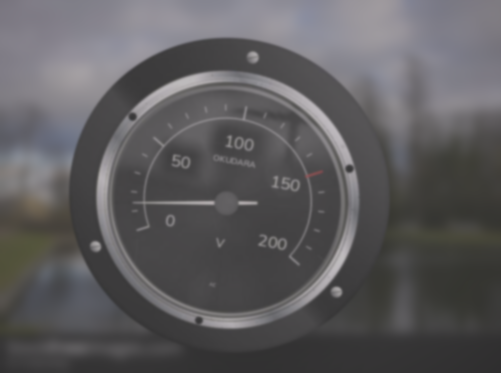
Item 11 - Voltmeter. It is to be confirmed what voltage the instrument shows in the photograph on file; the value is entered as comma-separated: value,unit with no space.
15,V
